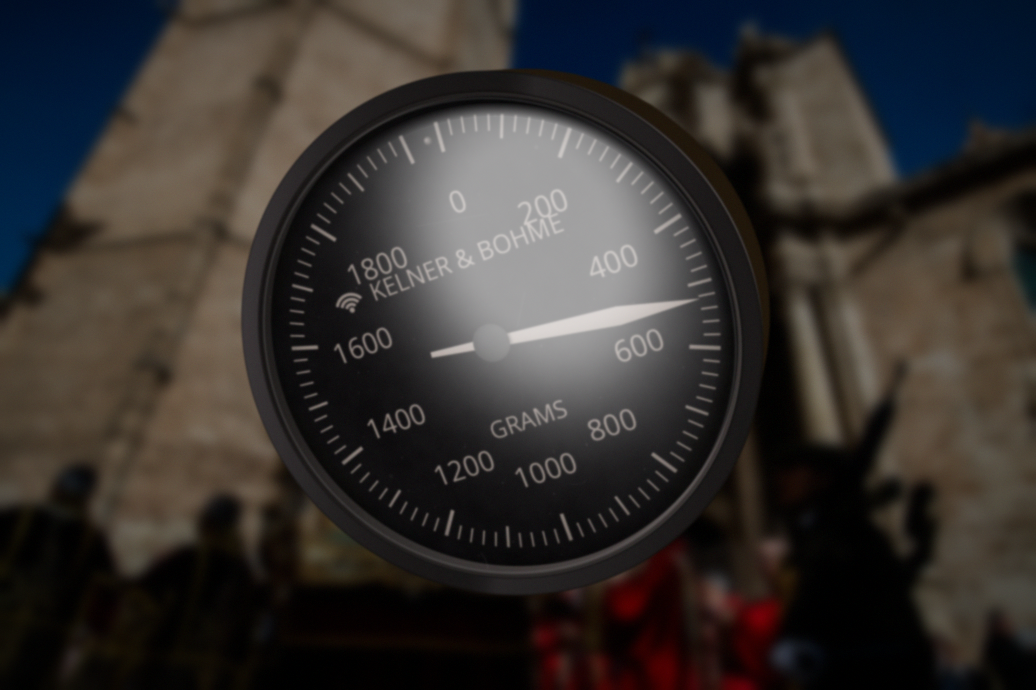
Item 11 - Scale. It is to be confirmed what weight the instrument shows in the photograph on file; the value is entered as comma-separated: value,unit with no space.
520,g
